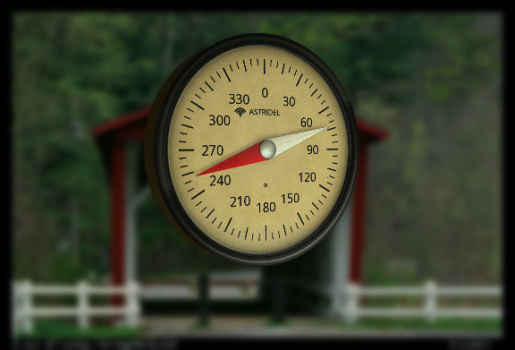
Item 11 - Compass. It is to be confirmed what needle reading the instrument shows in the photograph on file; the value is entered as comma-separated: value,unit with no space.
252.5,°
